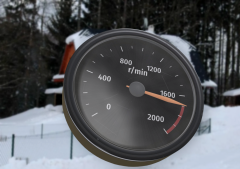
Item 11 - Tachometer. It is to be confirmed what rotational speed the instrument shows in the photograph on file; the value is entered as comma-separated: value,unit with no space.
1700,rpm
